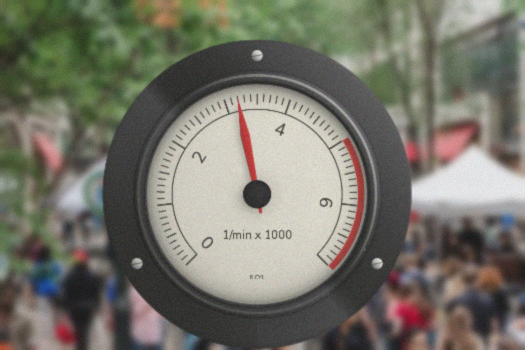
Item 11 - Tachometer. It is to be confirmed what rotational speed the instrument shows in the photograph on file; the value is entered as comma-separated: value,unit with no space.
3200,rpm
